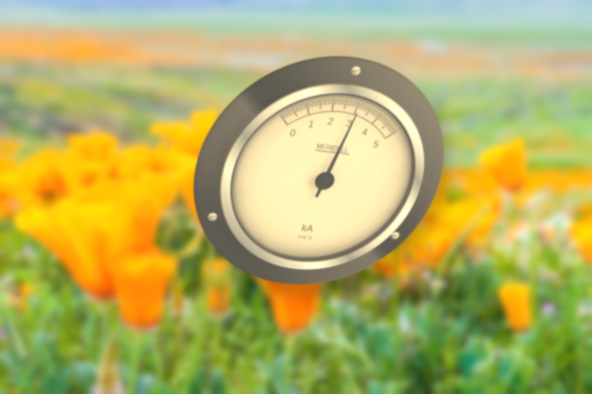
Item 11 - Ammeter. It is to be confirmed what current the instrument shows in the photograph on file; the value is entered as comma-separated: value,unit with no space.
3,kA
